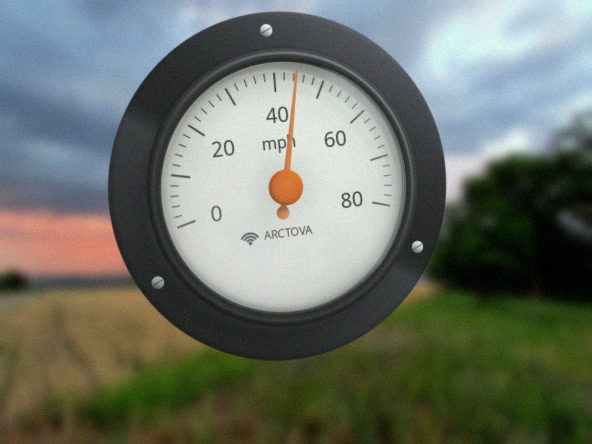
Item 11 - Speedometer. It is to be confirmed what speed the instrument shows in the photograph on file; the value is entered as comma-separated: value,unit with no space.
44,mph
